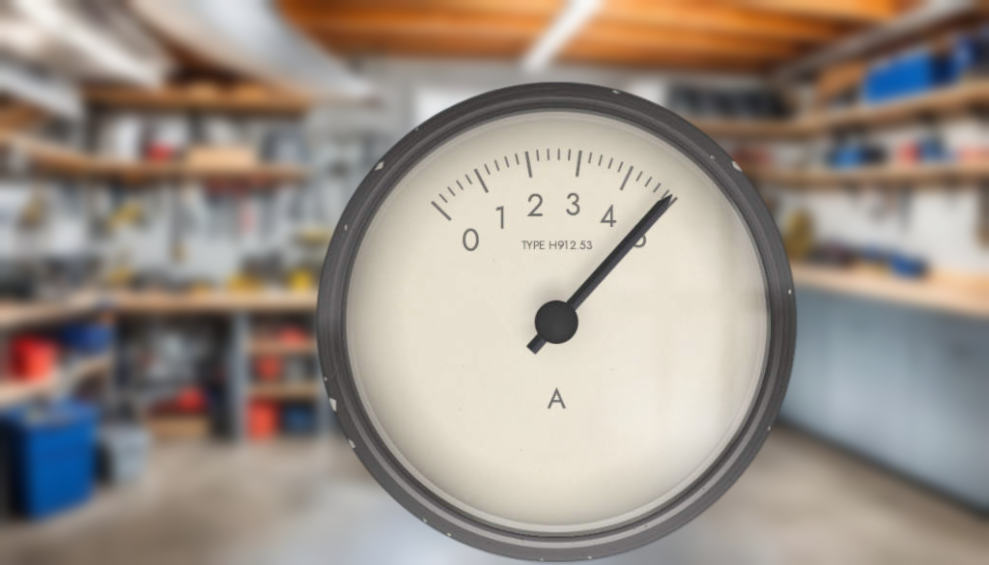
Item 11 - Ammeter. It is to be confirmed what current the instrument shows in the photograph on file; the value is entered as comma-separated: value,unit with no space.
4.9,A
